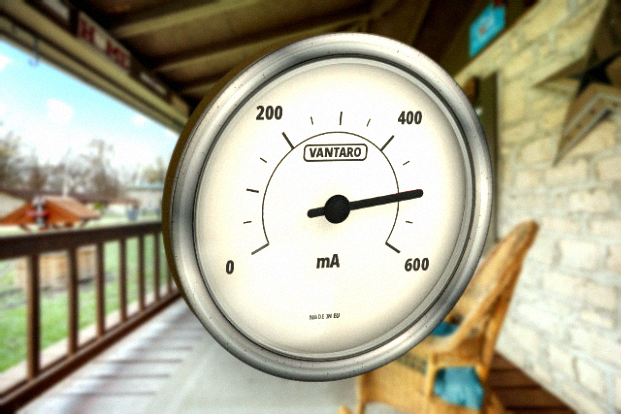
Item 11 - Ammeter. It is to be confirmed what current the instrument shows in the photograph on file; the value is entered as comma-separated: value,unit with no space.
500,mA
